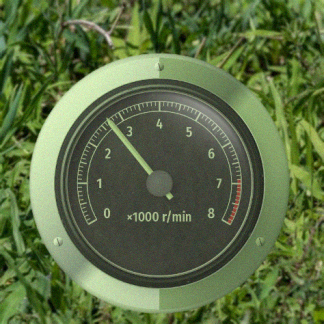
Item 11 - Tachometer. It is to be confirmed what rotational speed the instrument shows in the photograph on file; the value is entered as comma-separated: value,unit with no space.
2700,rpm
